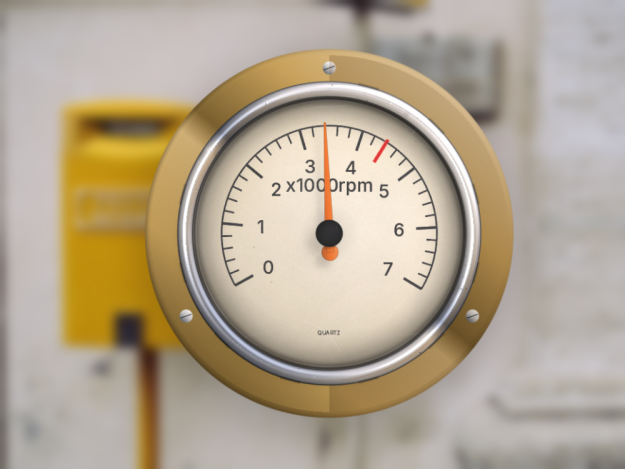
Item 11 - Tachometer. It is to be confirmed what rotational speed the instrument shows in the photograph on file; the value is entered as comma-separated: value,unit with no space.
3400,rpm
